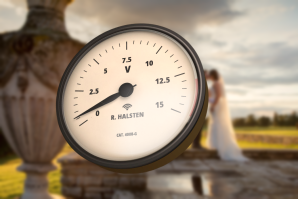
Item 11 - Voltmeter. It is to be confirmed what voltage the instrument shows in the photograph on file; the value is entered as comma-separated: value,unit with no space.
0.5,V
